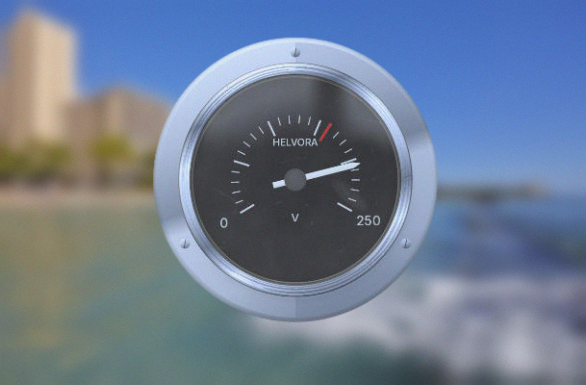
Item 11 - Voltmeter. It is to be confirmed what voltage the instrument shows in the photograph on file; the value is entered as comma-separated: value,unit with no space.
205,V
